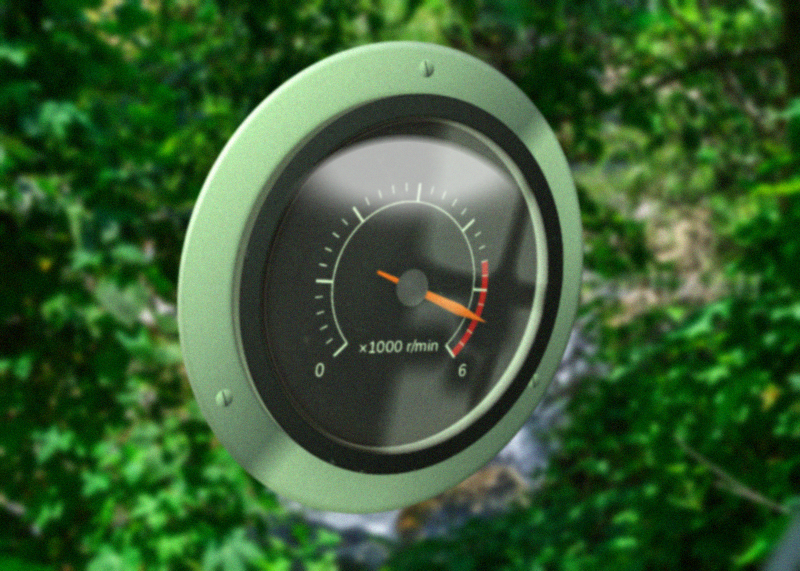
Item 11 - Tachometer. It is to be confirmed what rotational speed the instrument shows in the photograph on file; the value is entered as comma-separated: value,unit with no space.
5400,rpm
